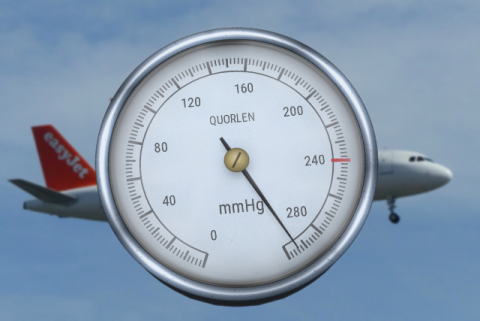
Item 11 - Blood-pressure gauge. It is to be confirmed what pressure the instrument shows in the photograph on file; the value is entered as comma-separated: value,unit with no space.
294,mmHg
